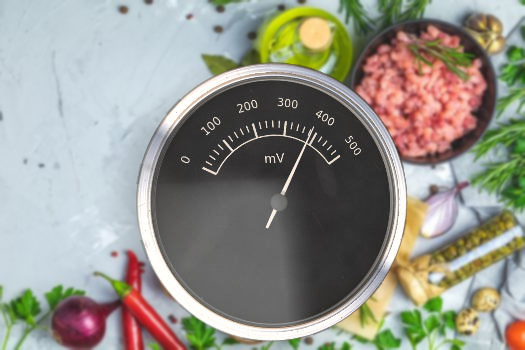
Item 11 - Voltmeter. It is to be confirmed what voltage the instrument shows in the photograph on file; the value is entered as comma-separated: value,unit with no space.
380,mV
